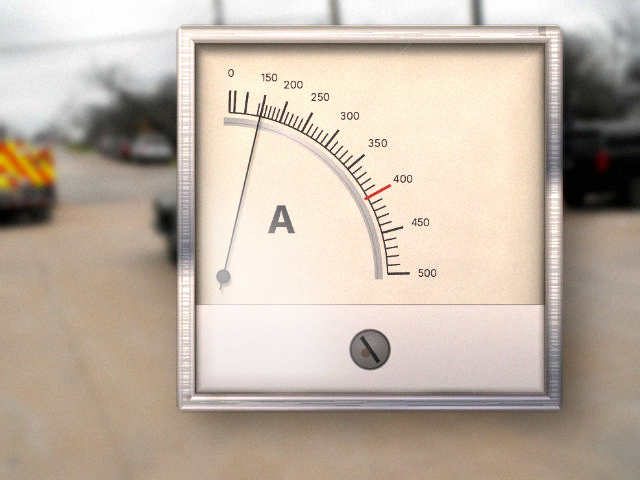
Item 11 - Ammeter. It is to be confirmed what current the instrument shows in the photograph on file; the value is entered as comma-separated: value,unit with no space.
150,A
